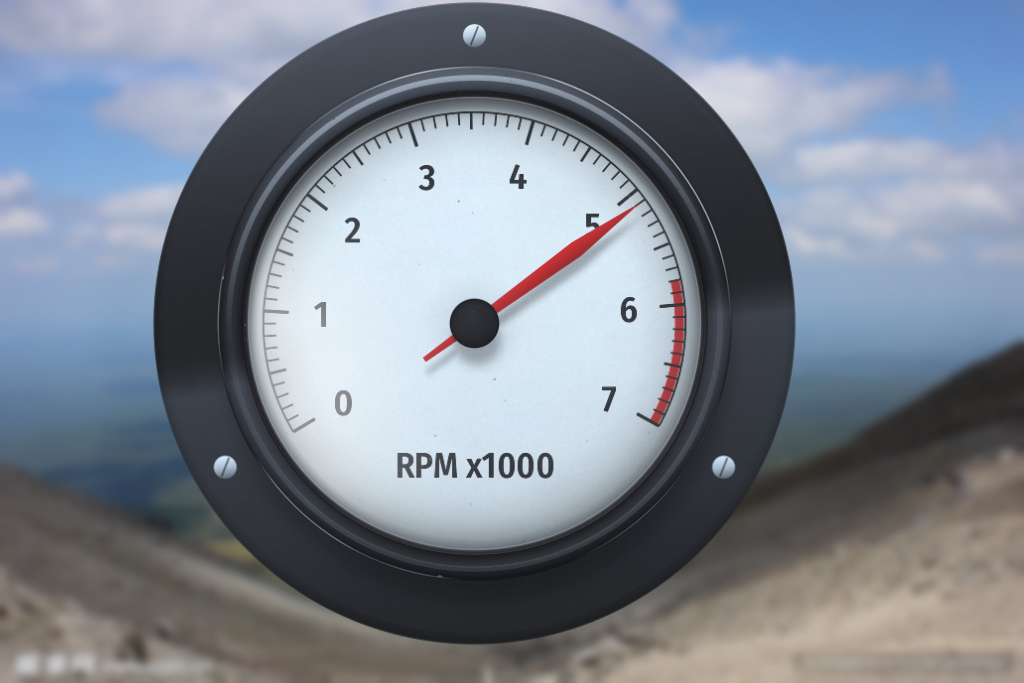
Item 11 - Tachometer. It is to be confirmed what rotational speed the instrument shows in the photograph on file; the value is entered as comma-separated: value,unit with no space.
5100,rpm
